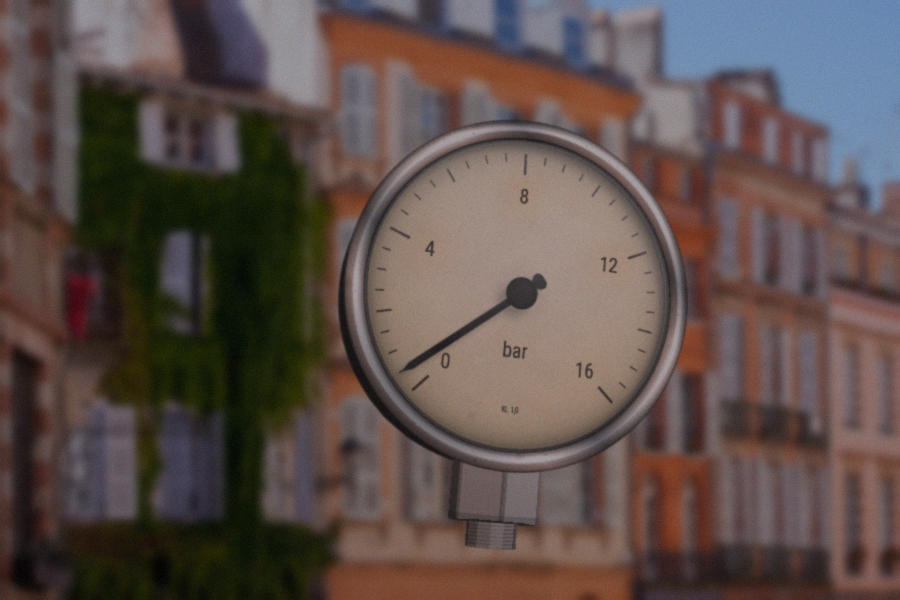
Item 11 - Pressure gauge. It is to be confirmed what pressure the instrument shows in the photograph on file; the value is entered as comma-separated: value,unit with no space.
0.5,bar
